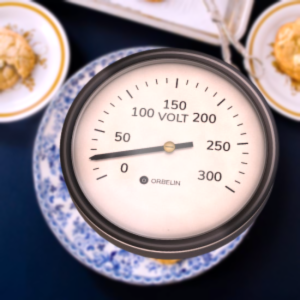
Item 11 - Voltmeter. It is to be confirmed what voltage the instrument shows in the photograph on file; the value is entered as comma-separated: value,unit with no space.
20,V
